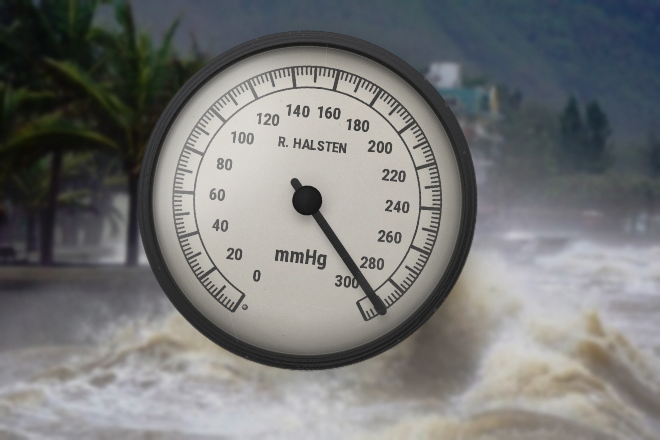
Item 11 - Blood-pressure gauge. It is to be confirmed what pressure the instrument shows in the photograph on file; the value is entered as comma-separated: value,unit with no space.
292,mmHg
